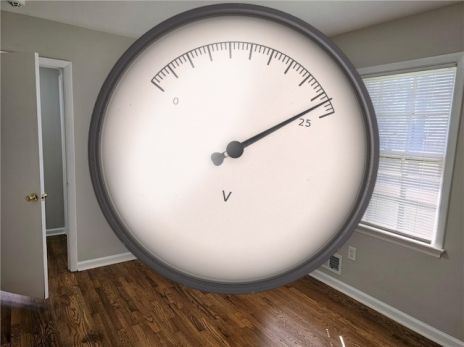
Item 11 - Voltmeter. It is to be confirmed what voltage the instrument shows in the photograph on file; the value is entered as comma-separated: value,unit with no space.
23.5,V
